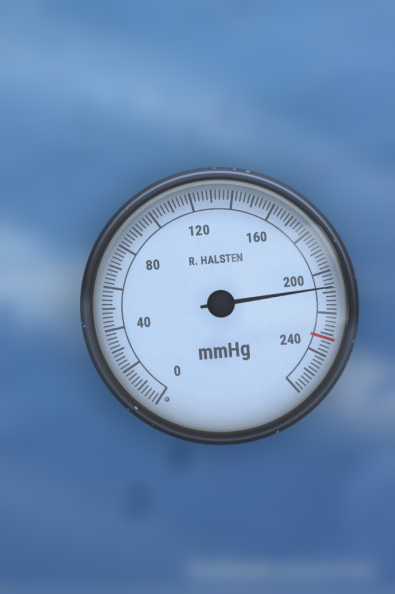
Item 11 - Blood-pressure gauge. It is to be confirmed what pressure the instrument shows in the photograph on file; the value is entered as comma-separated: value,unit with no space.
208,mmHg
